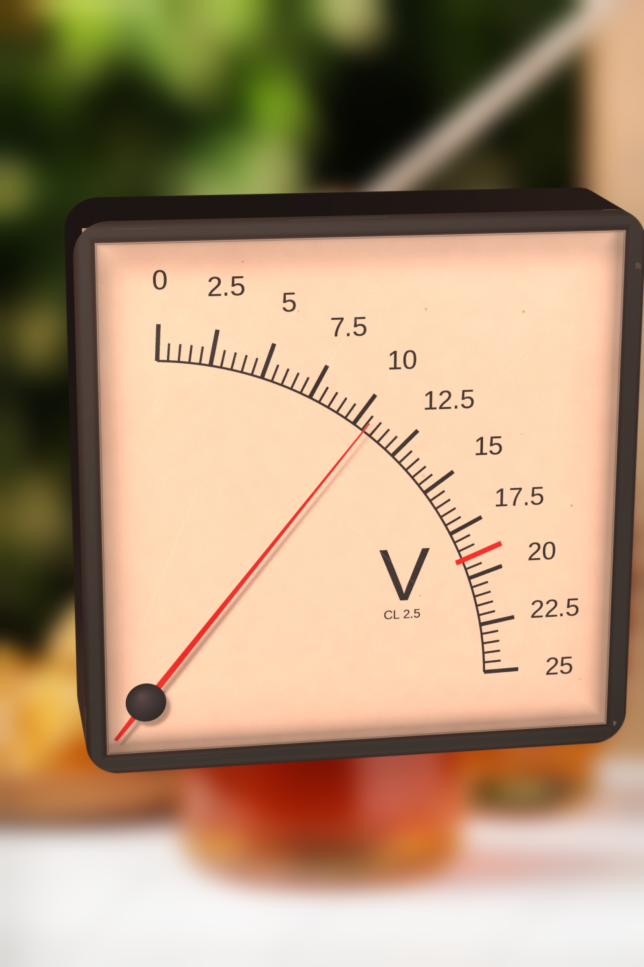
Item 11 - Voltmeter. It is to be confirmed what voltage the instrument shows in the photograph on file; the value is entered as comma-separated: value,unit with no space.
10.5,V
